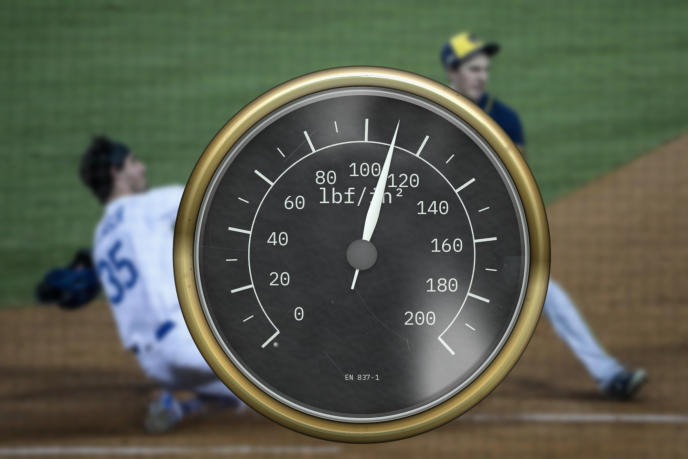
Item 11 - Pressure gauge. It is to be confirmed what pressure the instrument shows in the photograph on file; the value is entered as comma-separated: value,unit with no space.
110,psi
